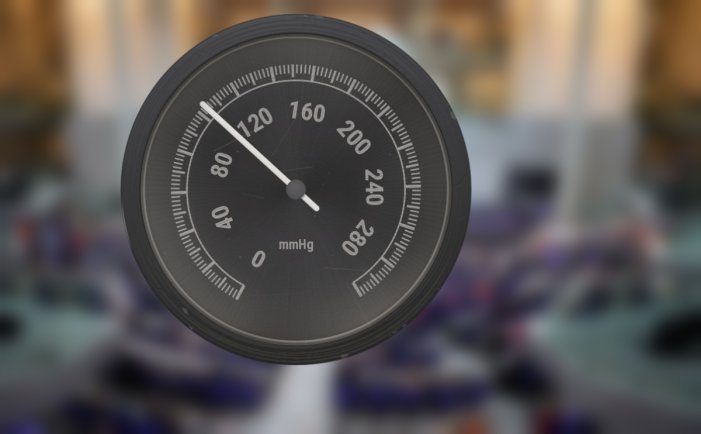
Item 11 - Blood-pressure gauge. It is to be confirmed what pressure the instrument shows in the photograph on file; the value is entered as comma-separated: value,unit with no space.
104,mmHg
